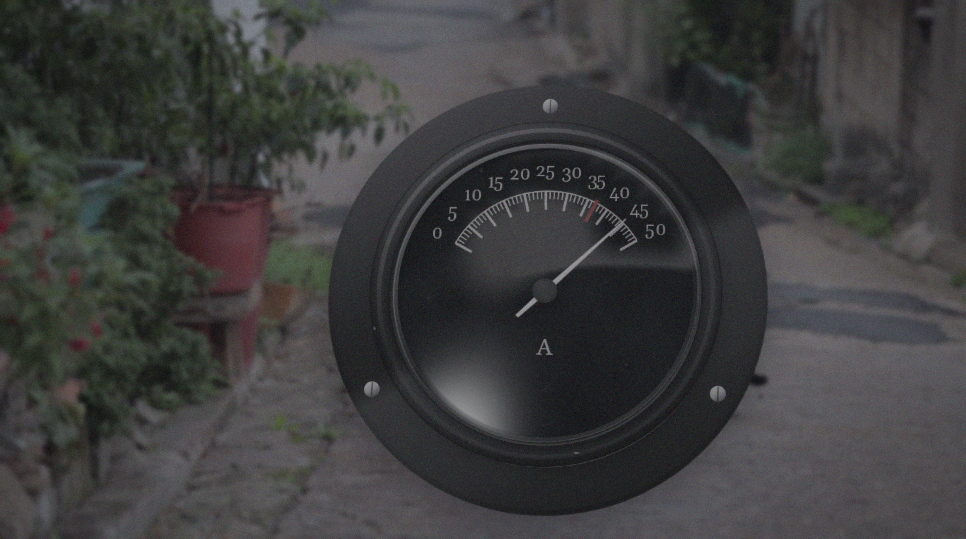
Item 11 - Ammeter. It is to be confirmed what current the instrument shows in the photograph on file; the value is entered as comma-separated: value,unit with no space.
45,A
